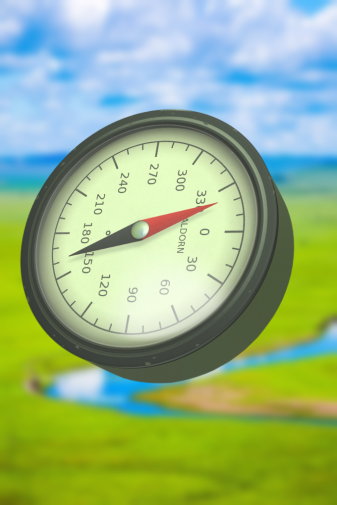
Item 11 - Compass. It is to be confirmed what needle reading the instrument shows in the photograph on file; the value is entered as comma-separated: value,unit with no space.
340,°
